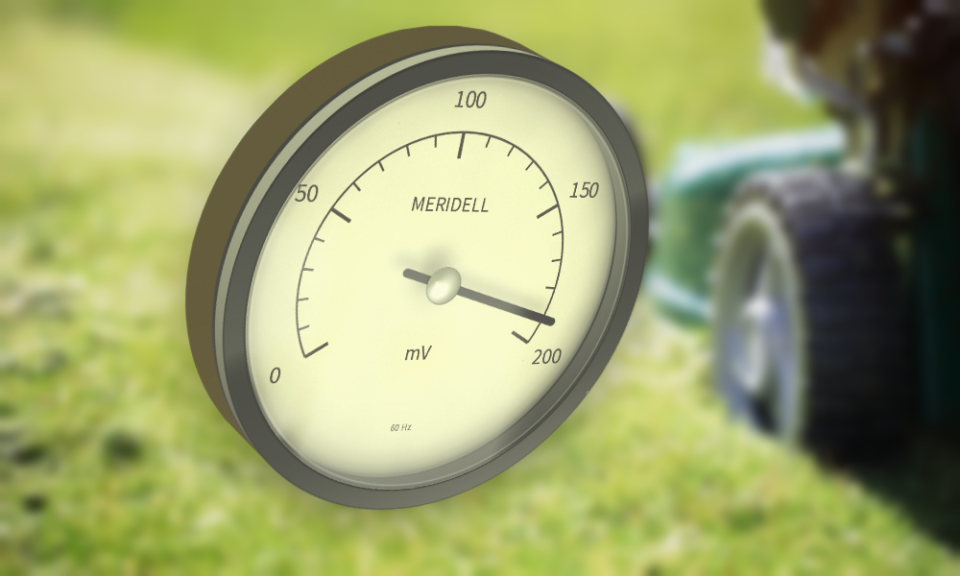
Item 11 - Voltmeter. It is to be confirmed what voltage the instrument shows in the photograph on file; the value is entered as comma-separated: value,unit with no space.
190,mV
